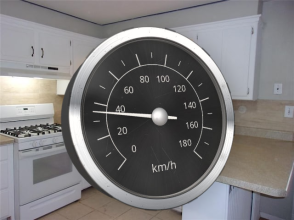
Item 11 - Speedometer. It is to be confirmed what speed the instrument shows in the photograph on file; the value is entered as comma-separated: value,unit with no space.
35,km/h
